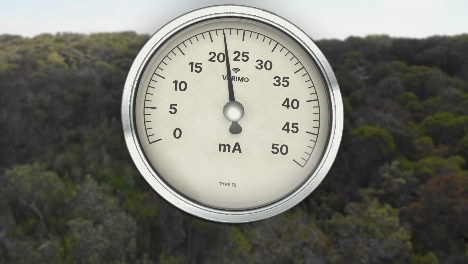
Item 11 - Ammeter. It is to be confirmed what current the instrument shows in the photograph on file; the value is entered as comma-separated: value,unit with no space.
22,mA
